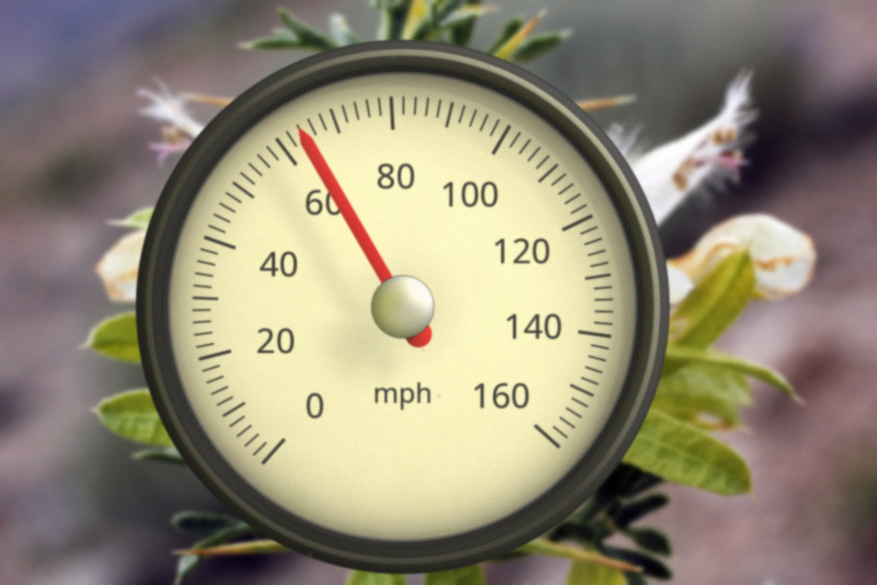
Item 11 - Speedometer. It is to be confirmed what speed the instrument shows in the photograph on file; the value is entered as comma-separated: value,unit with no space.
64,mph
